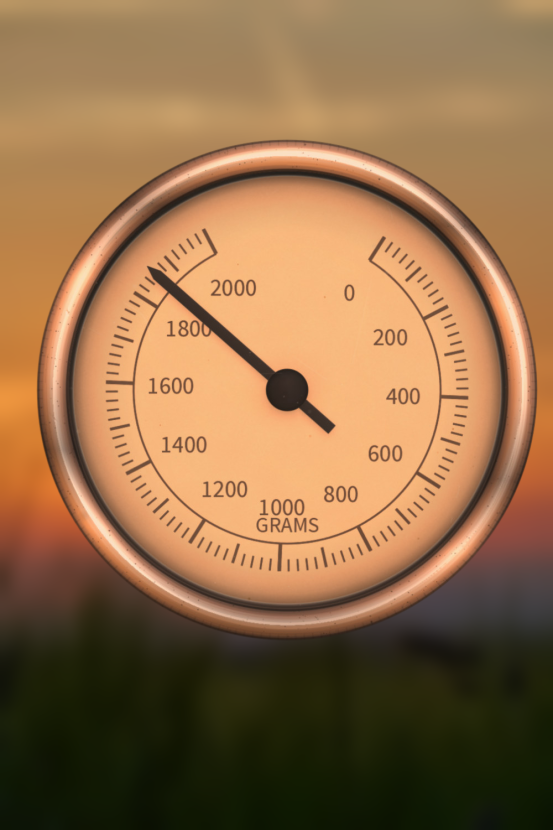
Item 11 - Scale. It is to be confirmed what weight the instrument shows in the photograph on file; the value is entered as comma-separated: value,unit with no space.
1860,g
